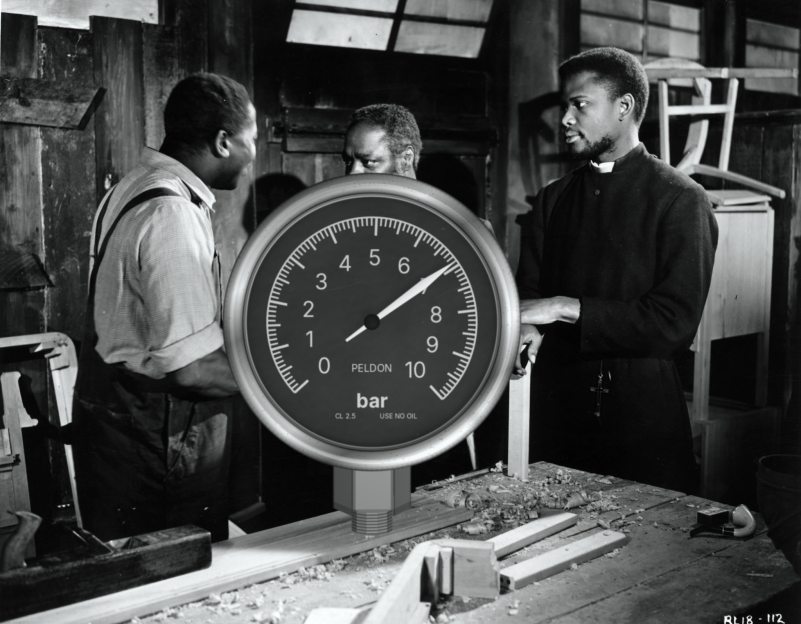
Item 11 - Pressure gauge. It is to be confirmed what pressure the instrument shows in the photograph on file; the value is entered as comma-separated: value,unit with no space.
6.9,bar
